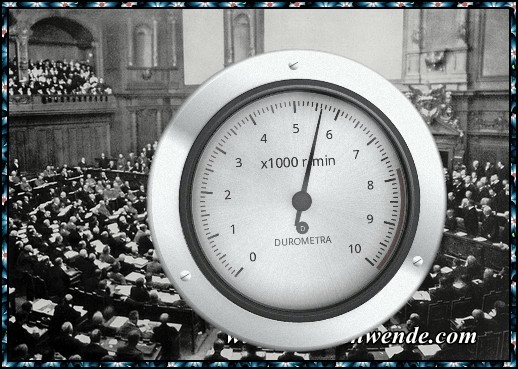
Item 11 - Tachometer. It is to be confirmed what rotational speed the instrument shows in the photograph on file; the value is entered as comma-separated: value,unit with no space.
5600,rpm
